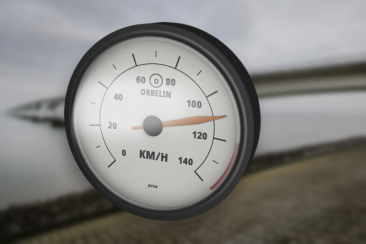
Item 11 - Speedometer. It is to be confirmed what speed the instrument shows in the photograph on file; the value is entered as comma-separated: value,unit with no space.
110,km/h
